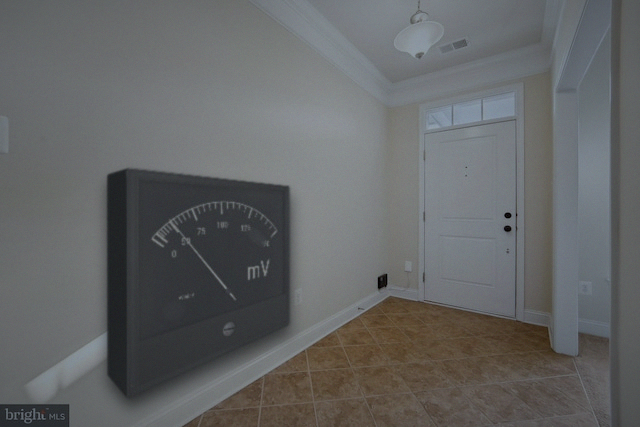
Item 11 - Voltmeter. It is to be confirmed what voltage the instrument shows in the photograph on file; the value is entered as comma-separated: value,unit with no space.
50,mV
